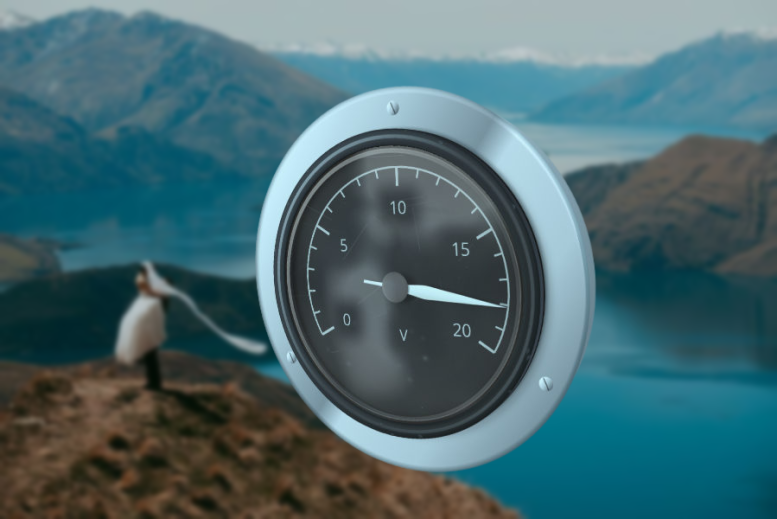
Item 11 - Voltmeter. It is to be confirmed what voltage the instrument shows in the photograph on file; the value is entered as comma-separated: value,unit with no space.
18,V
